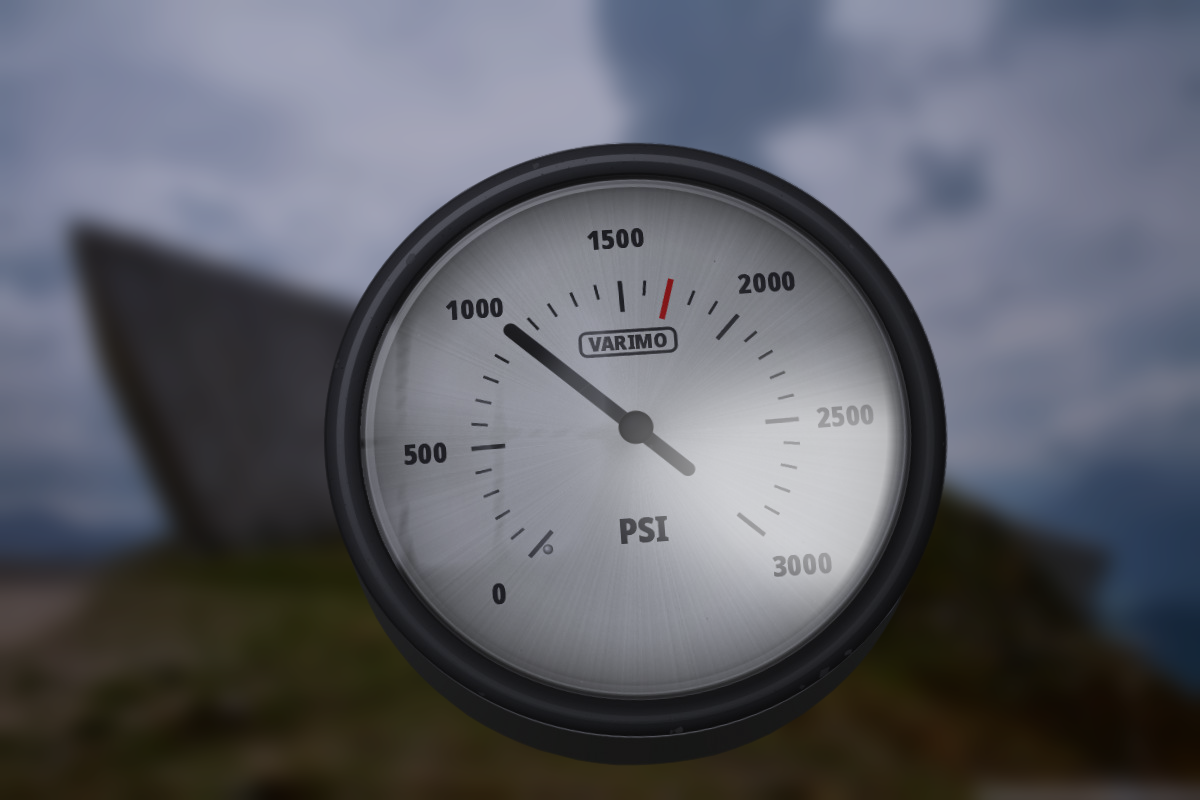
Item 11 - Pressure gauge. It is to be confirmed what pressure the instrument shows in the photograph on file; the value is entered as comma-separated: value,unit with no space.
1000,psi
